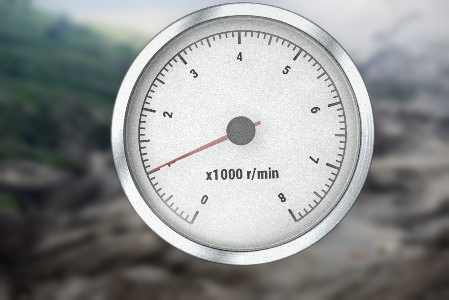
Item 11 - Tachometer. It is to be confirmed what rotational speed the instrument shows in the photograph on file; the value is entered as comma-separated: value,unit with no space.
1000,rpm
